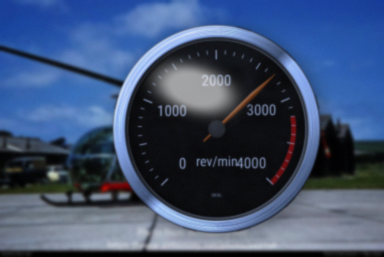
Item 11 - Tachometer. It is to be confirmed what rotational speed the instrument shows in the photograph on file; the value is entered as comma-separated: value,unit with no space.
2700,rpm
